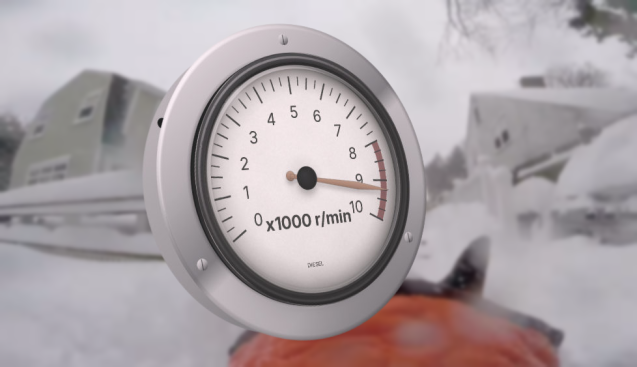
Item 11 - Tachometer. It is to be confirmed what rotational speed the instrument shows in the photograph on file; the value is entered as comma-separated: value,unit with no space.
9250,rpm
